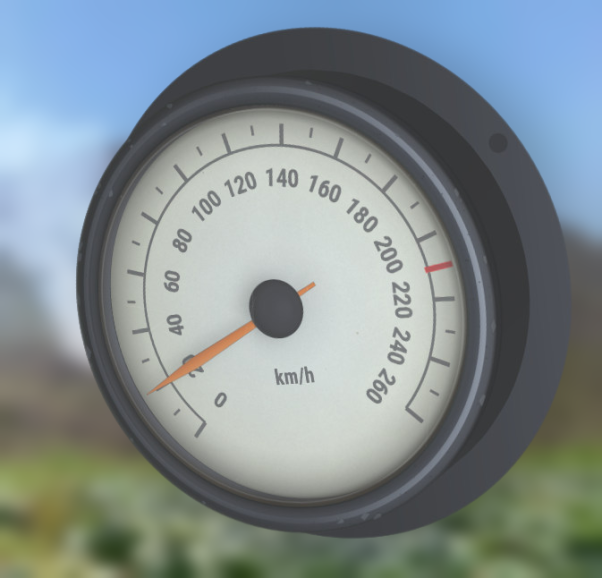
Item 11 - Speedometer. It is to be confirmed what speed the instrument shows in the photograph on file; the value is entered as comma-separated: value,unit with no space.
20,km/h
